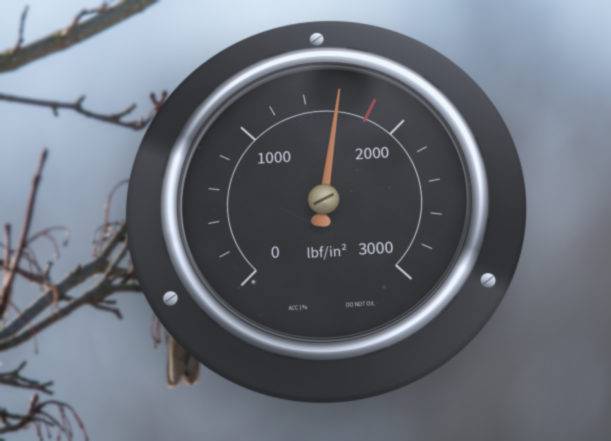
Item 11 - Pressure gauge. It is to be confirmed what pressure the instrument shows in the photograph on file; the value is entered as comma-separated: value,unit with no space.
1600,psi
